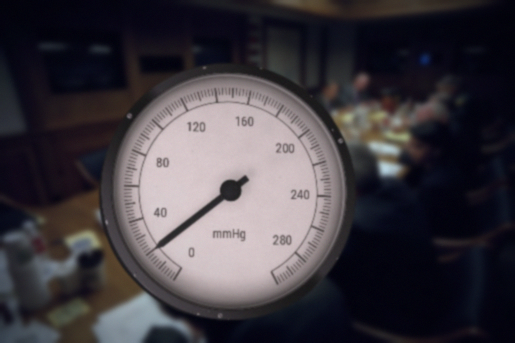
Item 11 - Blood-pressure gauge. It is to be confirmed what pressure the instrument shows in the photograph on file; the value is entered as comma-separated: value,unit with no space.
20,mmHg
